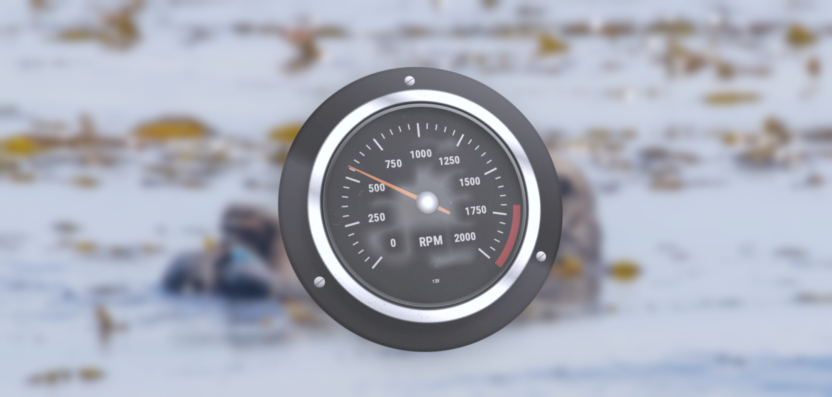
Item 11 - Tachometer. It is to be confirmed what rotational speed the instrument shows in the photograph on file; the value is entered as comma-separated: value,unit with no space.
550,rpm
